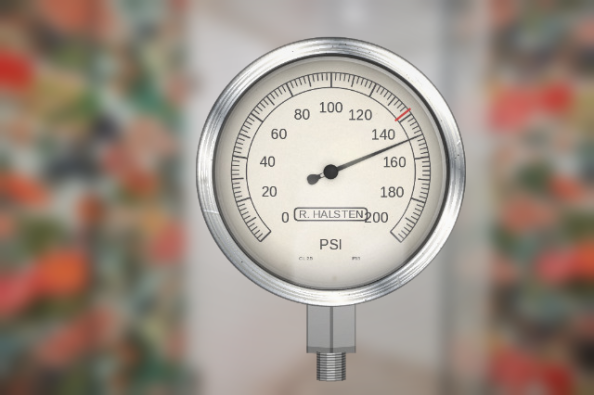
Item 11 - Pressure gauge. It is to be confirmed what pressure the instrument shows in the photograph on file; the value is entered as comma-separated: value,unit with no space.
150,psi
